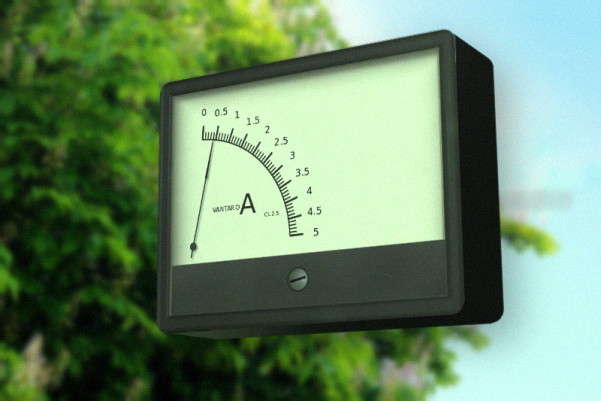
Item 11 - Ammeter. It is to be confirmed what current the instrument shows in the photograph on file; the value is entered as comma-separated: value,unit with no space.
0.5,A
